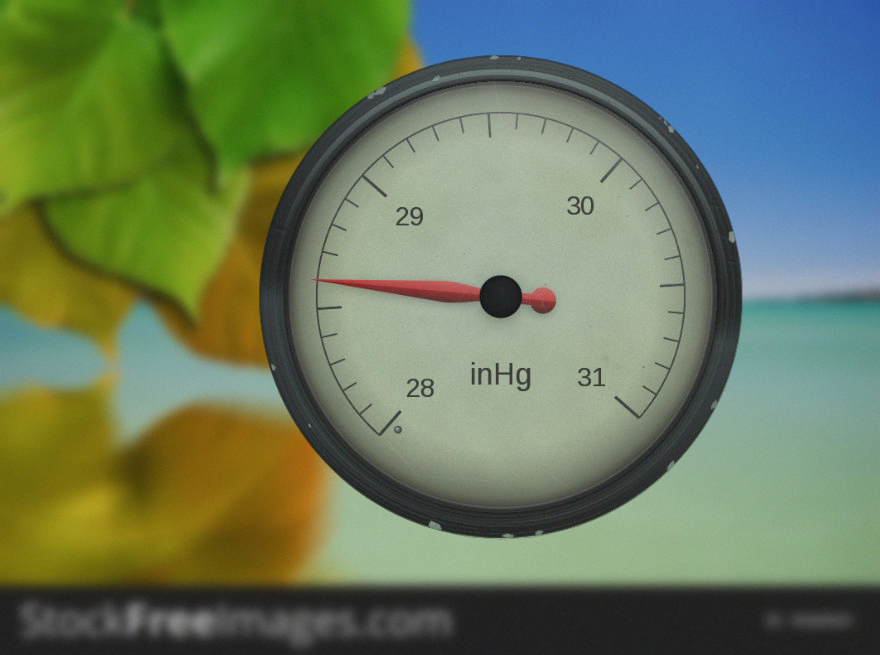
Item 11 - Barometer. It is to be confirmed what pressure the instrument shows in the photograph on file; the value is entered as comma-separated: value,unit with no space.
28.6,inHg
